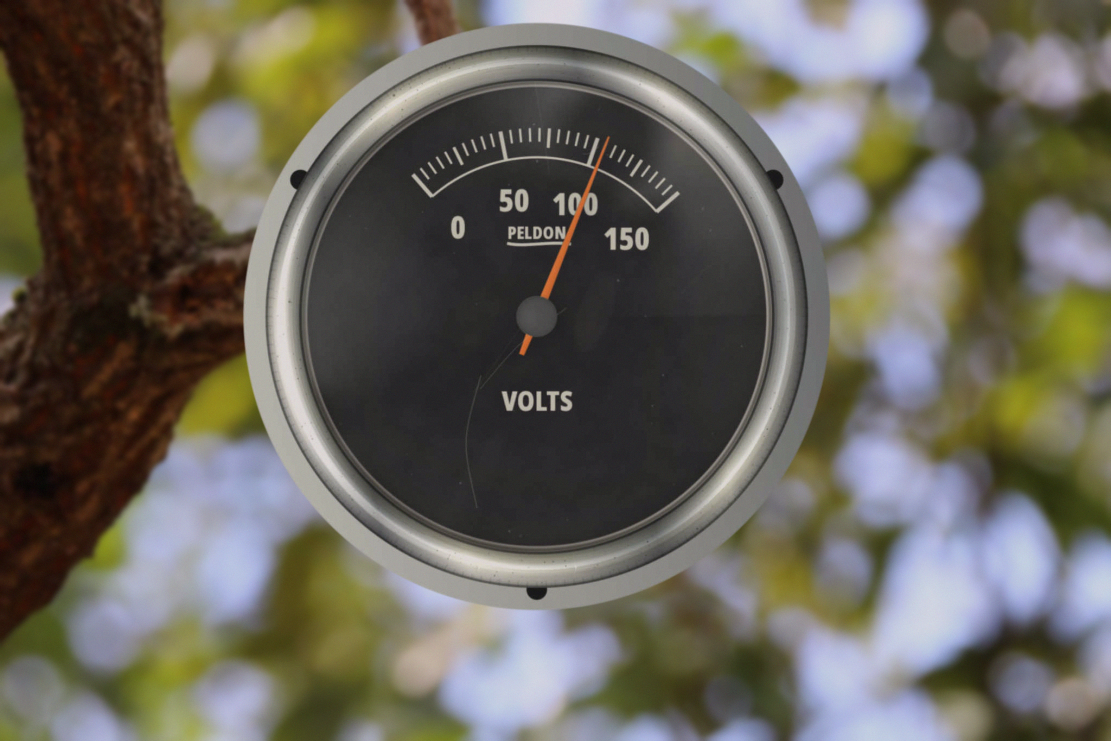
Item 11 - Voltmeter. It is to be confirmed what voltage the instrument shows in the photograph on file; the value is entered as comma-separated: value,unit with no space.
105,V
